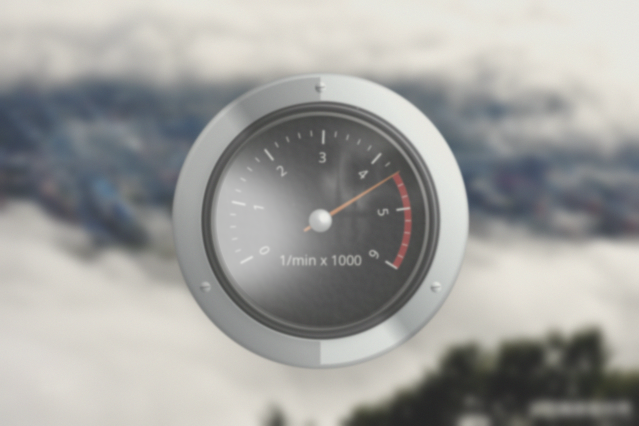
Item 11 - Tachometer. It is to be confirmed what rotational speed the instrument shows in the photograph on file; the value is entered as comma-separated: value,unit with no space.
4400,rpm
